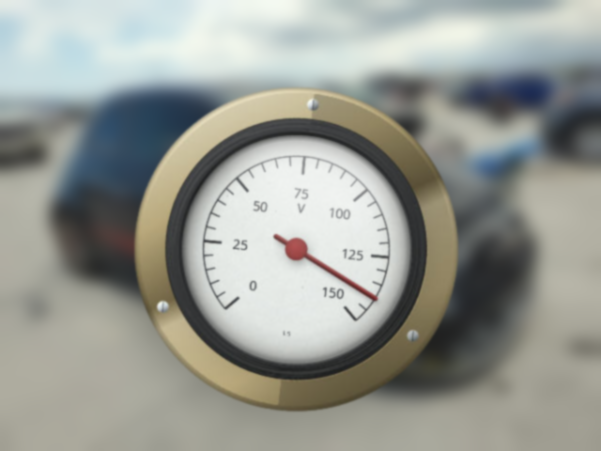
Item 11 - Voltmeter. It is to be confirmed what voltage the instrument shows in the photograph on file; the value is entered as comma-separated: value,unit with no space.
140,V
